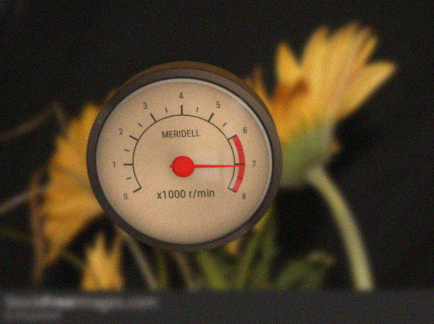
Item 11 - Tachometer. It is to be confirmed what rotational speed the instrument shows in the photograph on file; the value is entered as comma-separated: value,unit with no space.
7000,rpm
